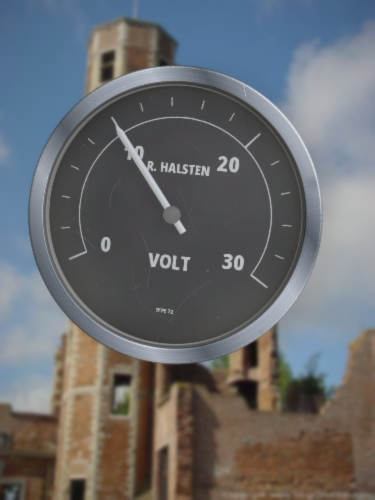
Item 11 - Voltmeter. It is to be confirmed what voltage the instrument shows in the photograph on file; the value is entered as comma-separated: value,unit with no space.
10,V
